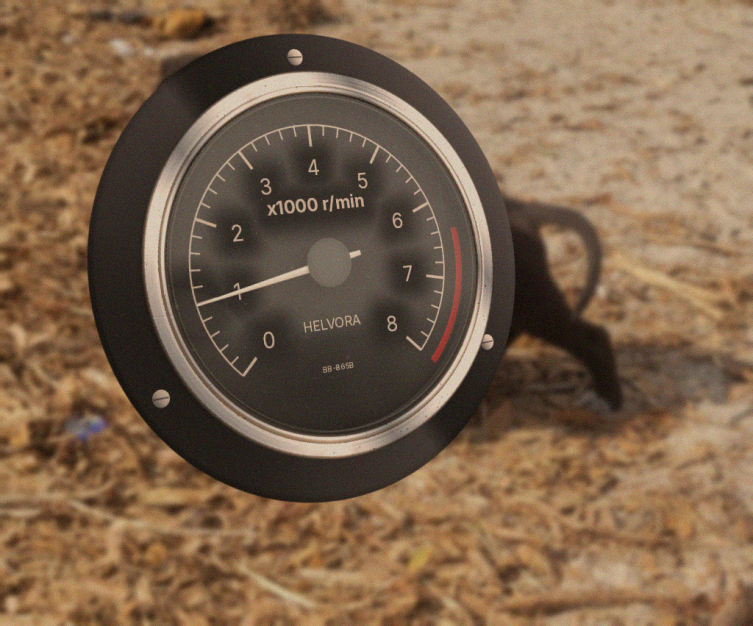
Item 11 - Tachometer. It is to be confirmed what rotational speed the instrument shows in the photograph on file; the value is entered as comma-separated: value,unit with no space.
1000,rpm
